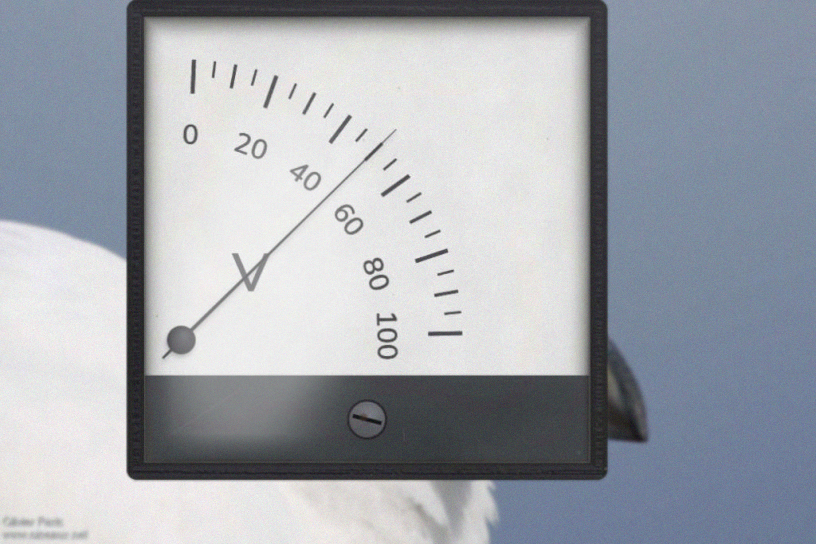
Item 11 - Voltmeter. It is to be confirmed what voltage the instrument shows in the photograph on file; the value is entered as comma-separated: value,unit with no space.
50,V
